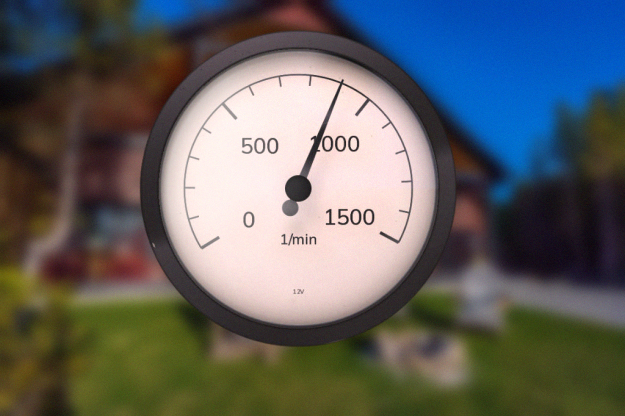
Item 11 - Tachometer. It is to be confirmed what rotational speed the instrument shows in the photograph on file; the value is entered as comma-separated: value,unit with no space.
900,rpm
